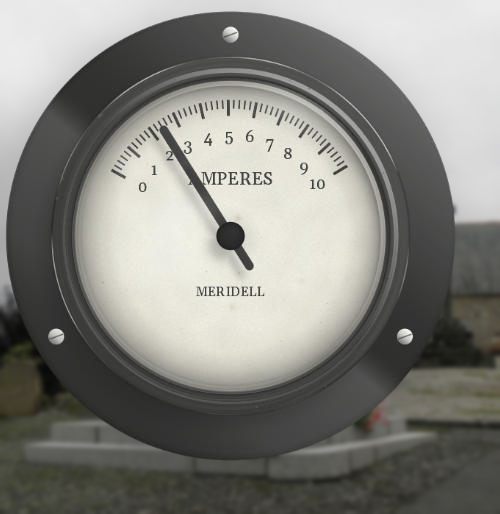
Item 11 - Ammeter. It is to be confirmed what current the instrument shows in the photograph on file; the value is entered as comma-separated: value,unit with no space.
2.4,A
